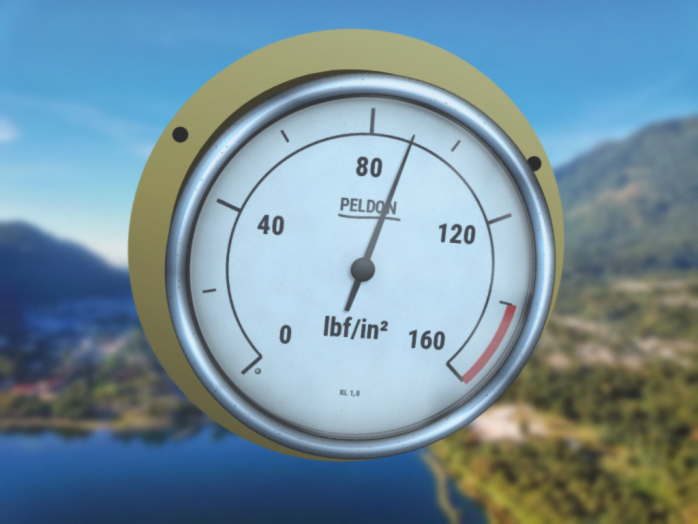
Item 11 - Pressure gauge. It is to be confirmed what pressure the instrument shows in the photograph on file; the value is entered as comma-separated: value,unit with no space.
90,psi
